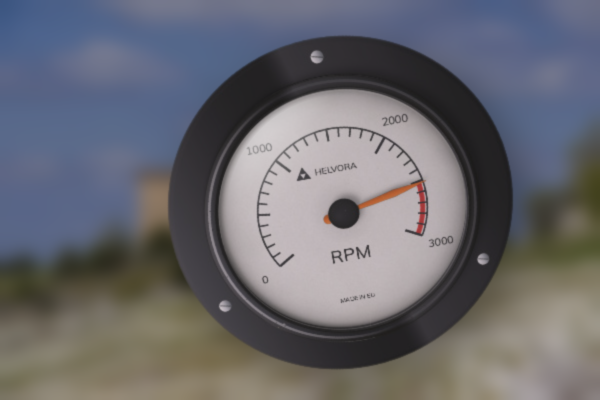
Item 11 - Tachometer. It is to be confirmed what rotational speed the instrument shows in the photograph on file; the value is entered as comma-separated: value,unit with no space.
2500,rpm
